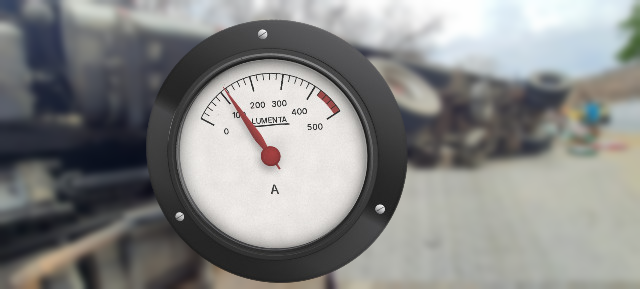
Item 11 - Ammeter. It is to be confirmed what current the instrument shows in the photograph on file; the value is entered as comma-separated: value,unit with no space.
120,A
